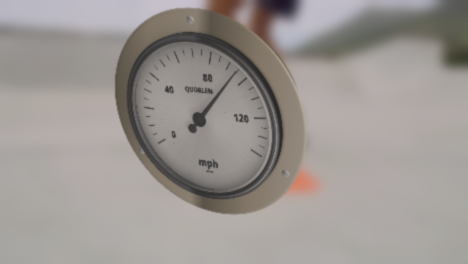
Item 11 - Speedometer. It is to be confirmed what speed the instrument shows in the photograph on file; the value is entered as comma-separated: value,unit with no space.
95,mph
